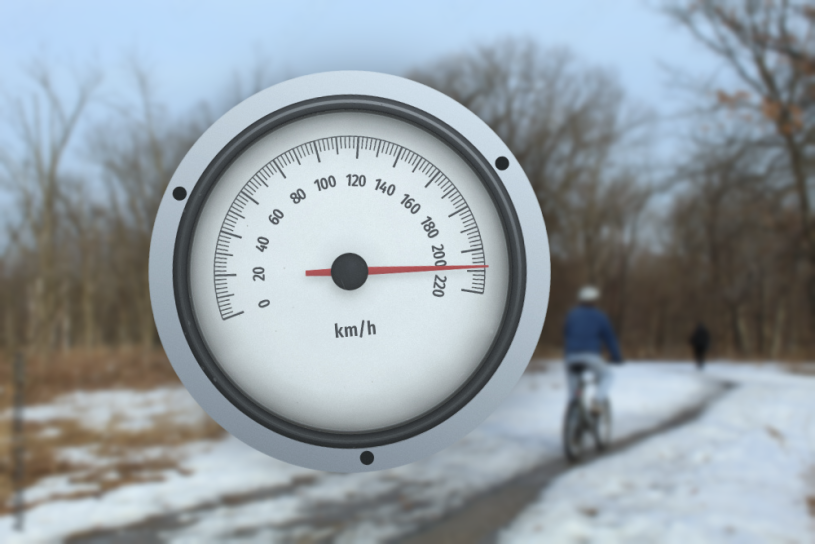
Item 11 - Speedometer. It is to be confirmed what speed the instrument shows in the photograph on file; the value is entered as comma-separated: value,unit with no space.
208,km/h
